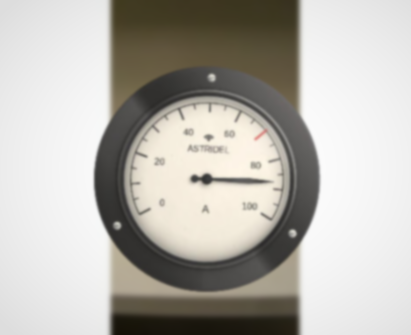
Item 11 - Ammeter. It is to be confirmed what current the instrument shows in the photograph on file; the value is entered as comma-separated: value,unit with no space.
87.5,A
